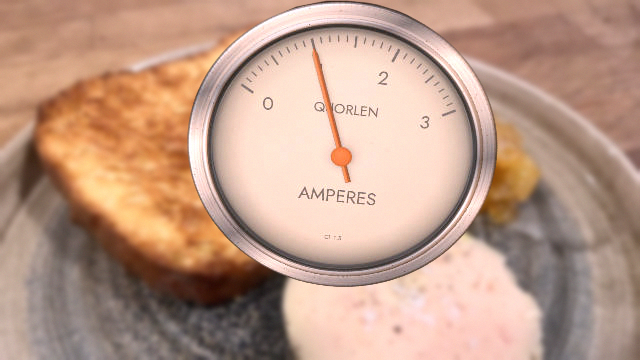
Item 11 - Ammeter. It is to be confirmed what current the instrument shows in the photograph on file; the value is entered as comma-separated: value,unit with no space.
1,A
